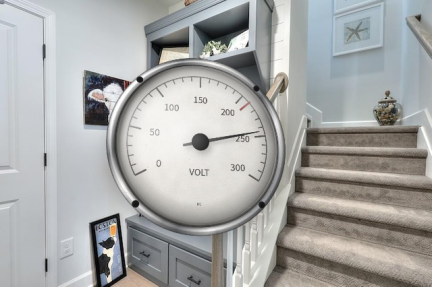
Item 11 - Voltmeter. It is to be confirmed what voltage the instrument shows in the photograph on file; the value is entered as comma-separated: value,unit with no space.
245,V
